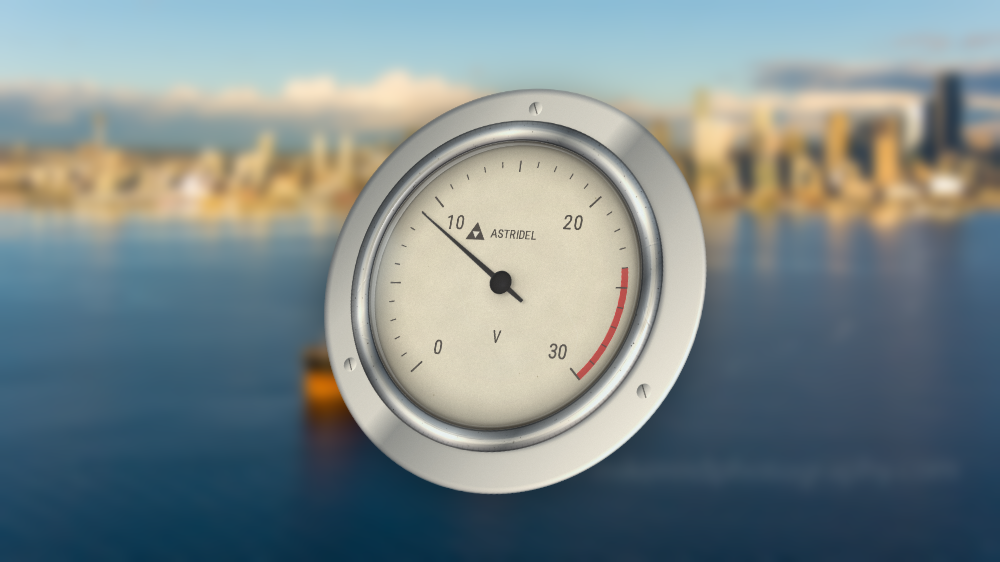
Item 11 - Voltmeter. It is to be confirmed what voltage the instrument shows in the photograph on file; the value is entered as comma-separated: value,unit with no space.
9,V
